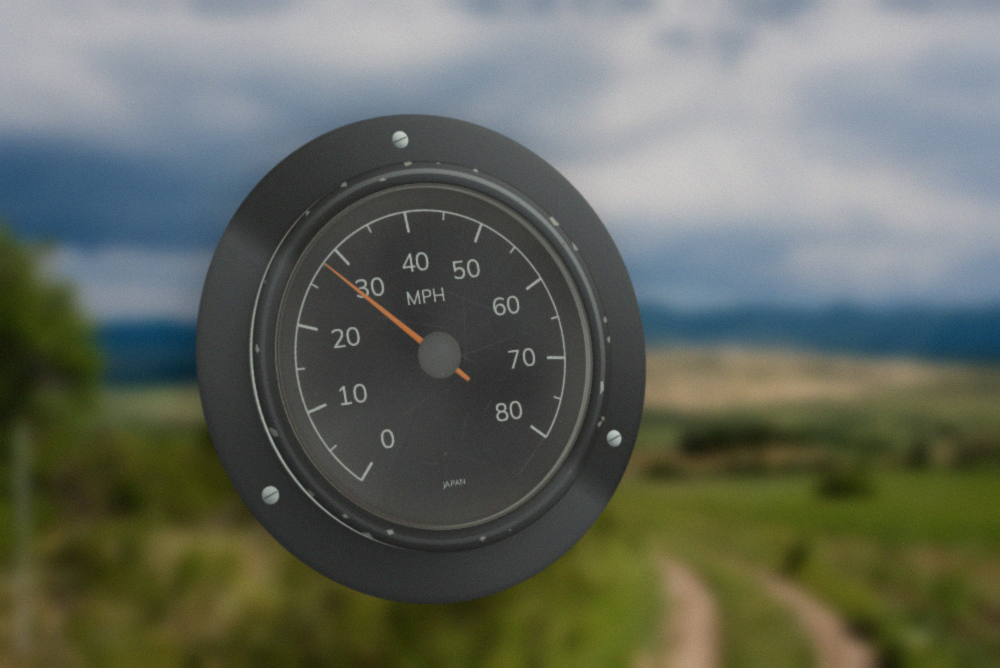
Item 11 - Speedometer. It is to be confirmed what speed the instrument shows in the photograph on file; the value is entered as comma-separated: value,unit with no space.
27.5,mph
